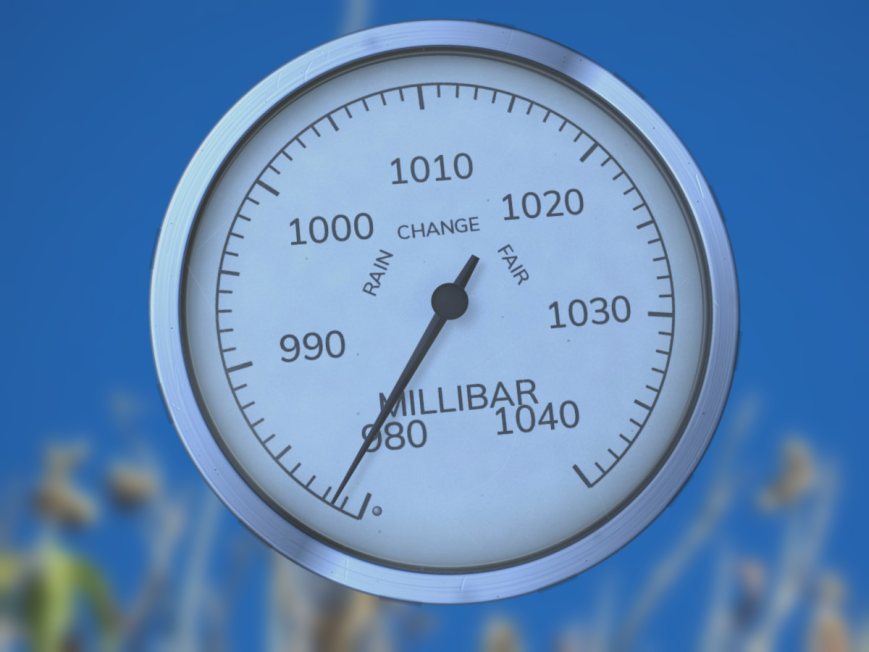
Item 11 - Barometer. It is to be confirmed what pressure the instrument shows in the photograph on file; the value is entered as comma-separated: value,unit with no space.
981.5,mbar
